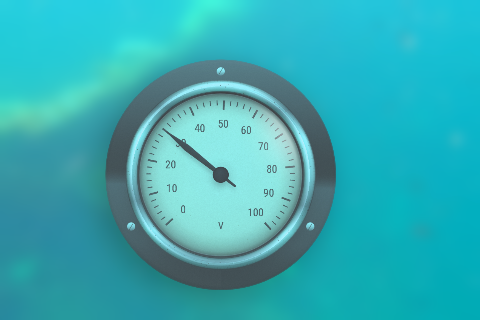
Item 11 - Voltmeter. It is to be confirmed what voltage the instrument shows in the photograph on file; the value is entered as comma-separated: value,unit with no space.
30,V
